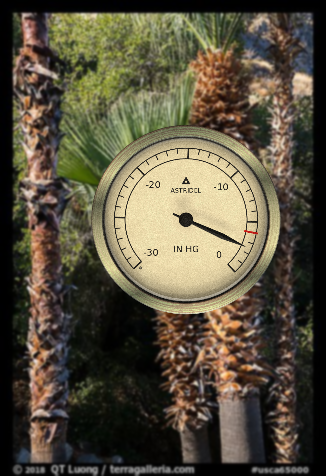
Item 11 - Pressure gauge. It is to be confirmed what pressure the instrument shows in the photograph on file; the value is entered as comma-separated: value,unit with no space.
-2.5,inHg
